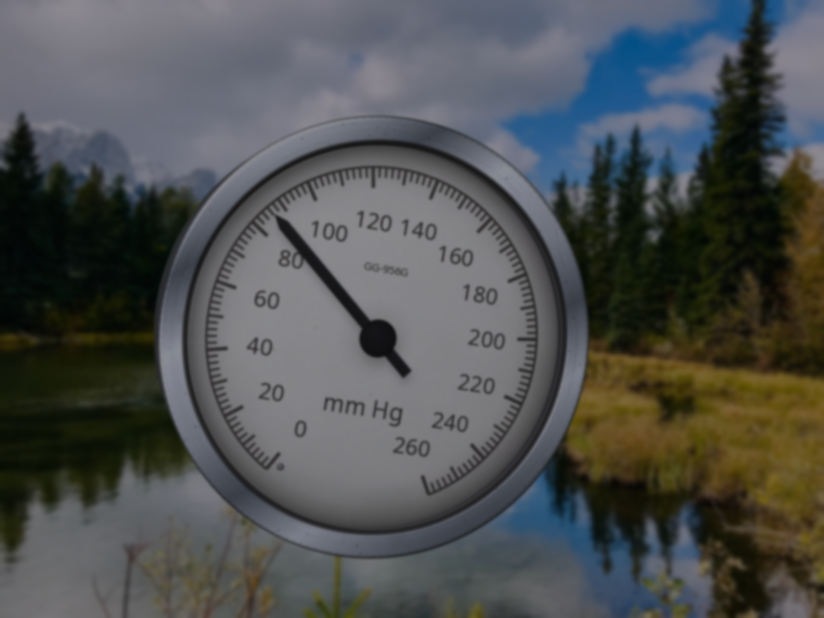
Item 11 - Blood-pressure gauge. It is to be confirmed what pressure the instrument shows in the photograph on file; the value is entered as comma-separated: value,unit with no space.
86,mmHg
